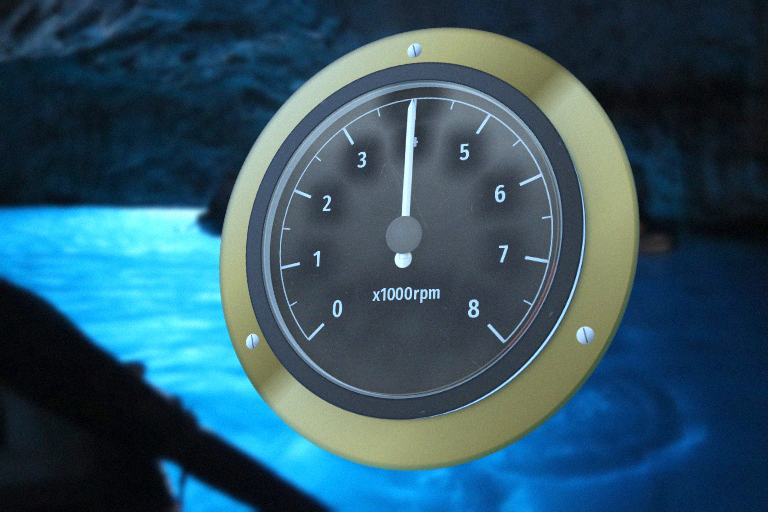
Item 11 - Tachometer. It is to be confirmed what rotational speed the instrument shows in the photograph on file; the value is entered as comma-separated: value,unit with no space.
4000,rpm
